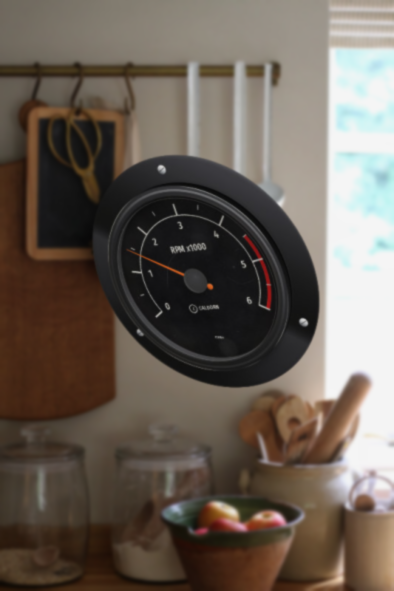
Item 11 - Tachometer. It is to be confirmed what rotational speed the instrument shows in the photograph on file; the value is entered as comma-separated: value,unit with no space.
1500,rpm
